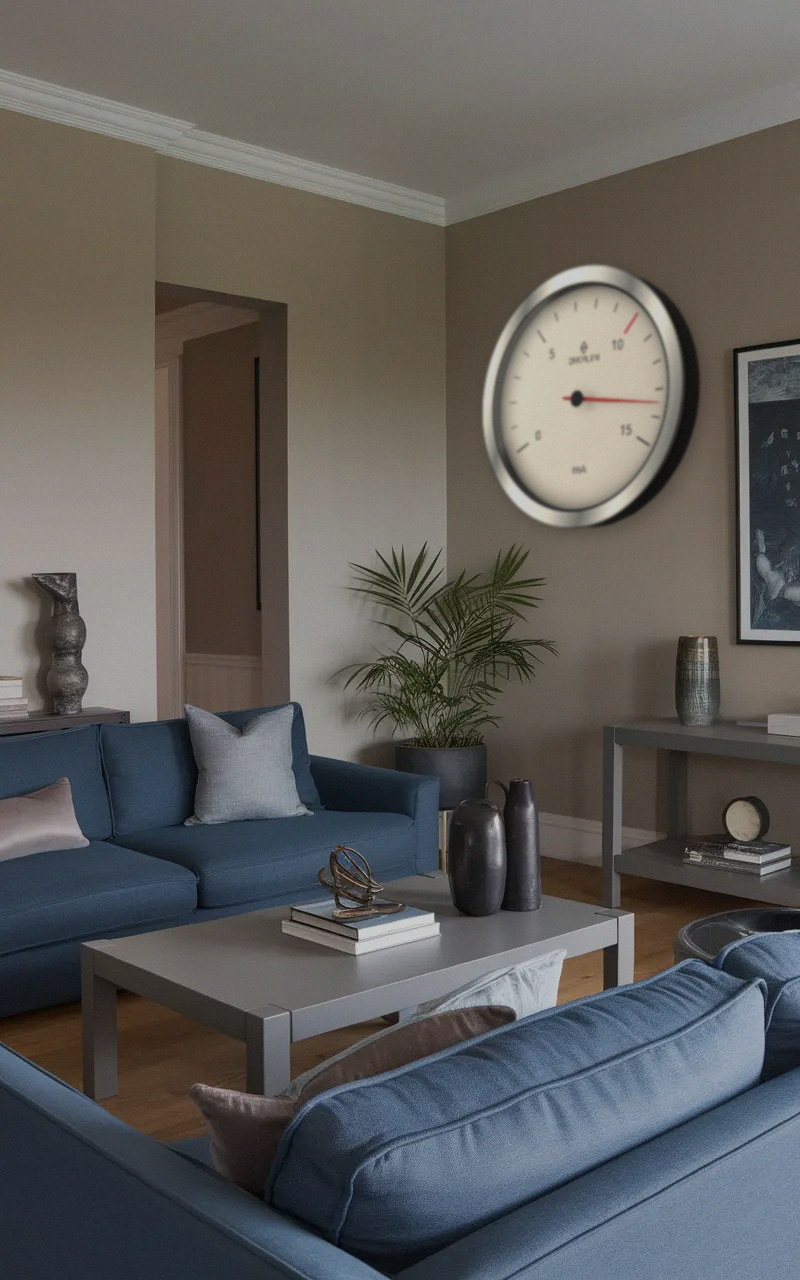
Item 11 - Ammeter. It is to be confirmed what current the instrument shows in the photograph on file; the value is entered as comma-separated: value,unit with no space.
13.5,mA
